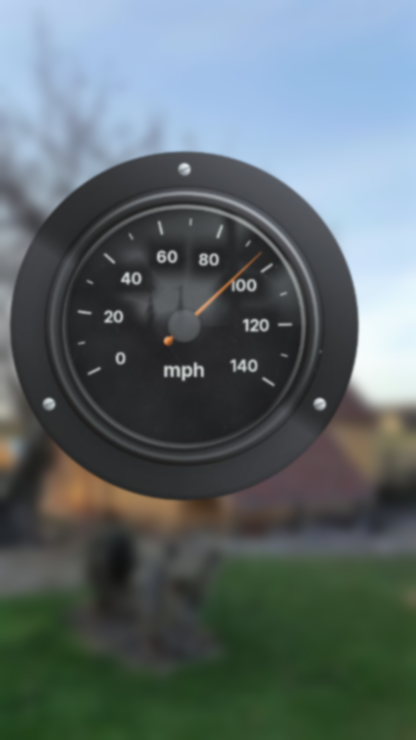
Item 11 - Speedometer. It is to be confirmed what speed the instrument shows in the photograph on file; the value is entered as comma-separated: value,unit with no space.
95,mph
